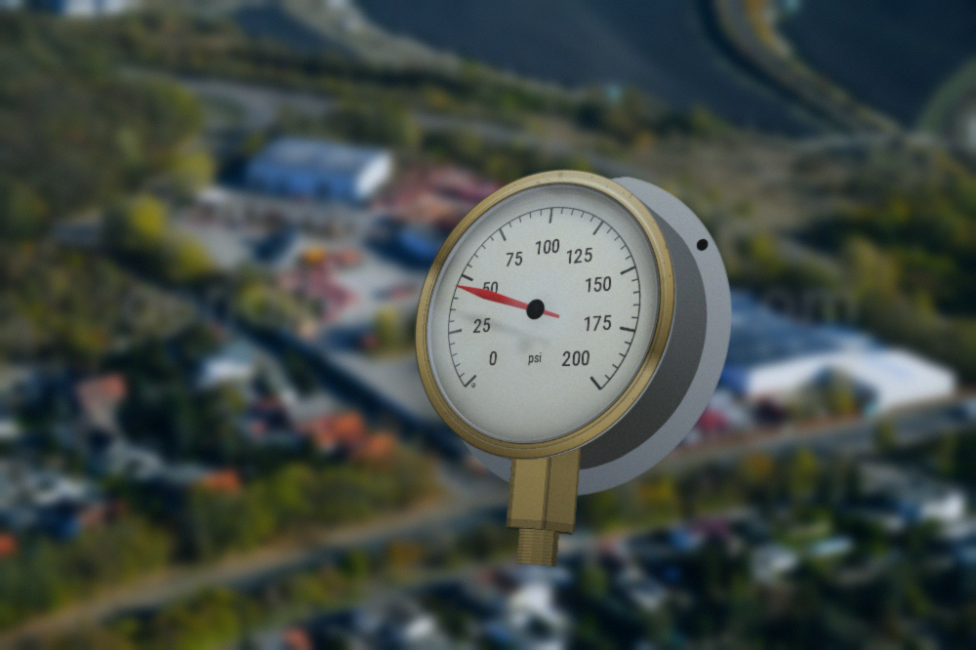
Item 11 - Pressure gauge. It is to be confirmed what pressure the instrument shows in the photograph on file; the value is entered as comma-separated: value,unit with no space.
45,psi
